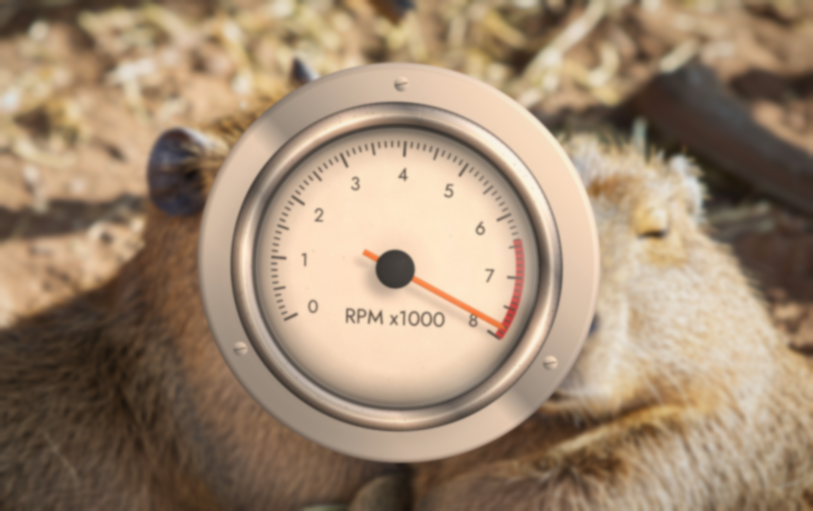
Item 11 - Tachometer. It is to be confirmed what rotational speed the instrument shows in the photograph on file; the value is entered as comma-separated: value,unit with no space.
7800,rpm
